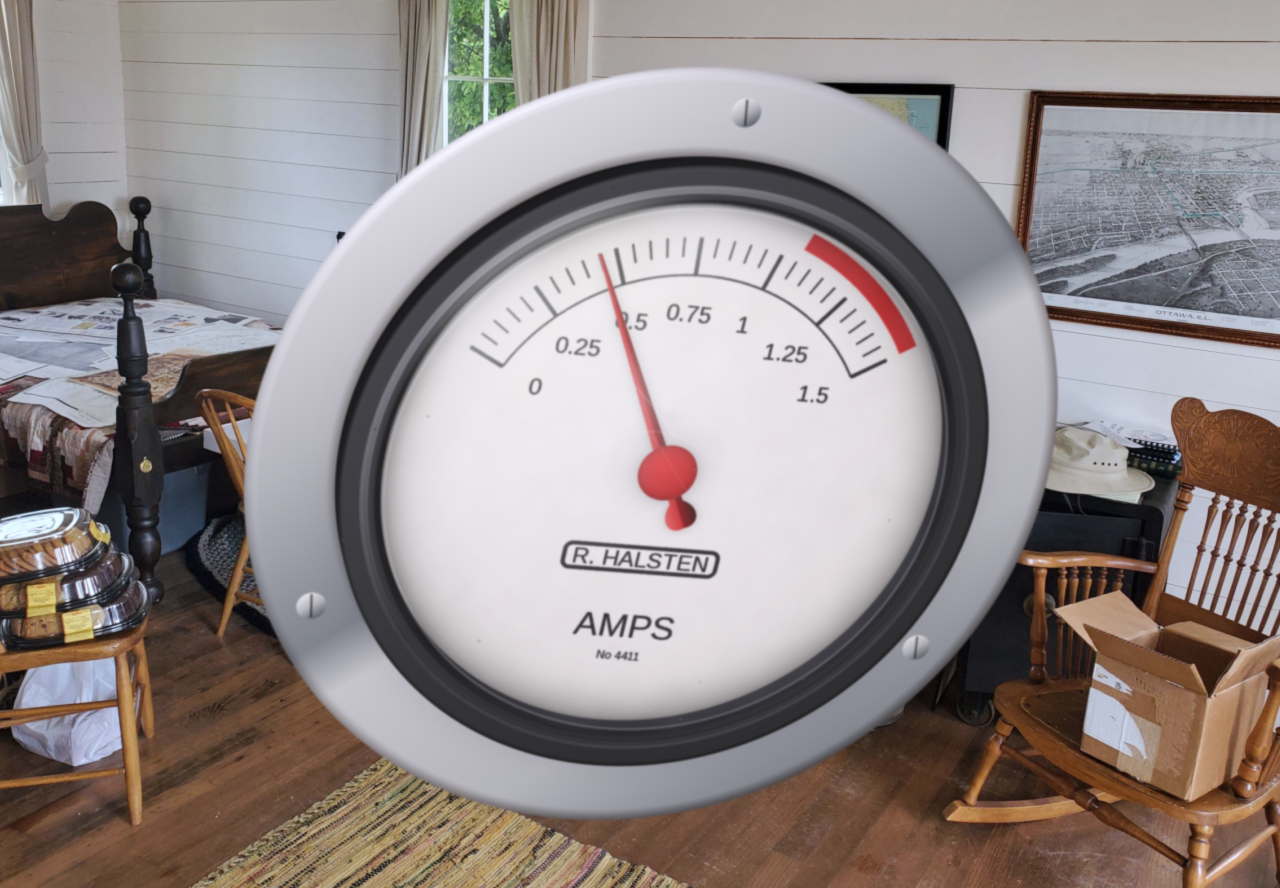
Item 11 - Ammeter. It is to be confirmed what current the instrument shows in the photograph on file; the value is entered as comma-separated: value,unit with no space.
0.45,A
